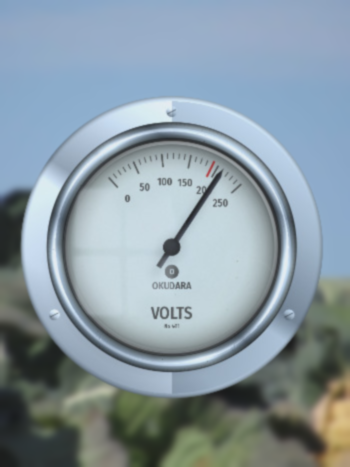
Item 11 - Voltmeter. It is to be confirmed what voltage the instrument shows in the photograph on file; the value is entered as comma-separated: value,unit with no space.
210,V
